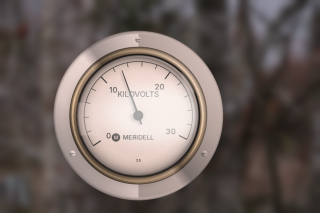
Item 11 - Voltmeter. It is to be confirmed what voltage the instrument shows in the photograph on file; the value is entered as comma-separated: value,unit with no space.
13,kV
